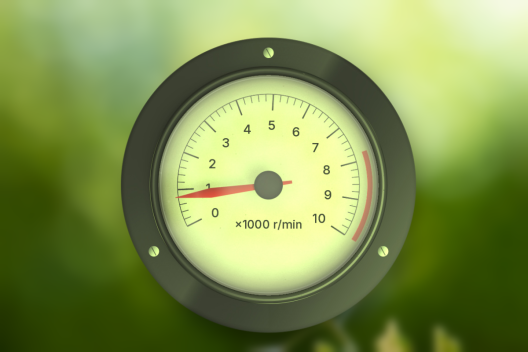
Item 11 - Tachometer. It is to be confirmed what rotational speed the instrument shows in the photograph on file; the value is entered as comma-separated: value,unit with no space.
800,rpm
